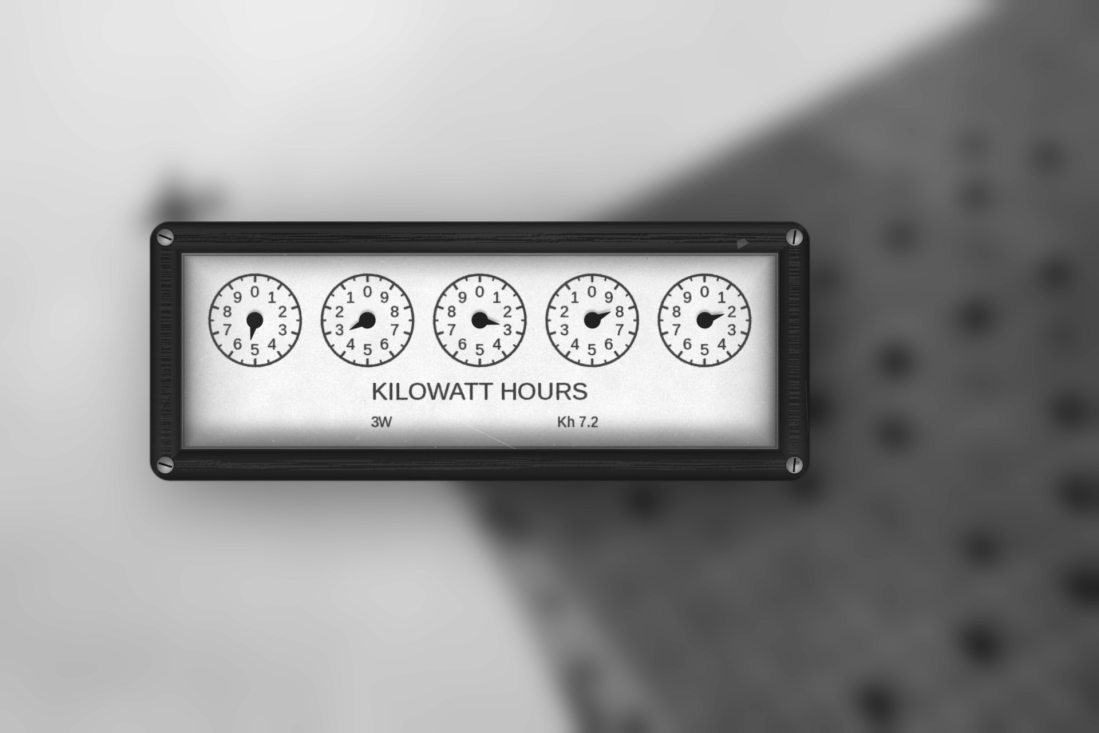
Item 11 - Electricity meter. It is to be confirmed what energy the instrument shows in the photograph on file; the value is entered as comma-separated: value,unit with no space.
53282,kWh
